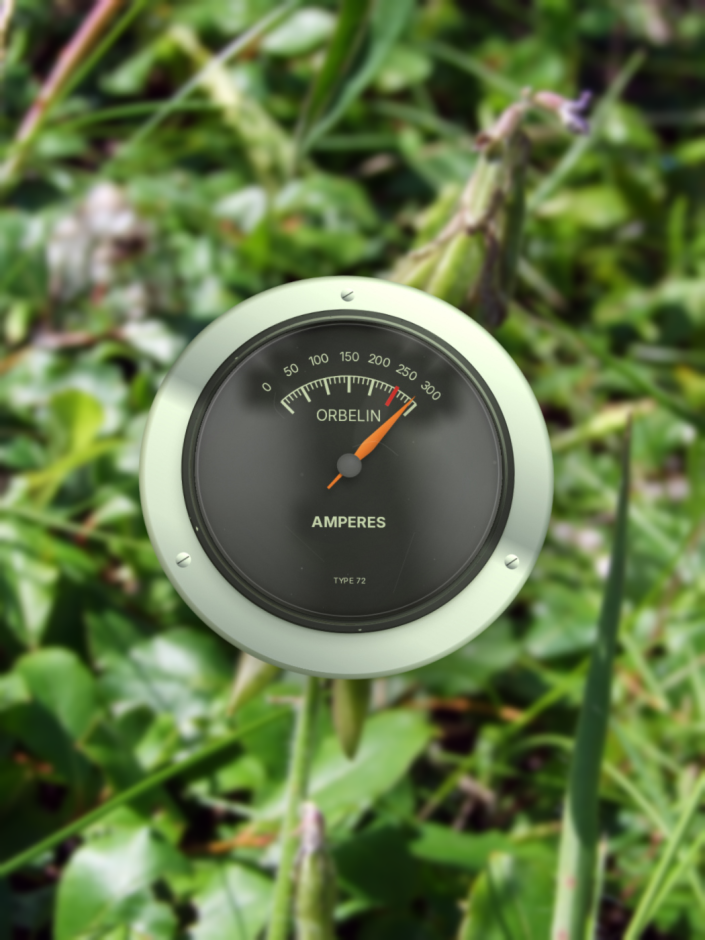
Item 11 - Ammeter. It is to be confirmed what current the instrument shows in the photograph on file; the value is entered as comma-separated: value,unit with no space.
290,A
